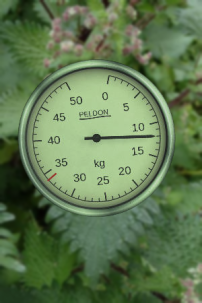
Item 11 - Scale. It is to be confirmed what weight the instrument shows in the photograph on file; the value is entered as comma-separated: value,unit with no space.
12,kg
